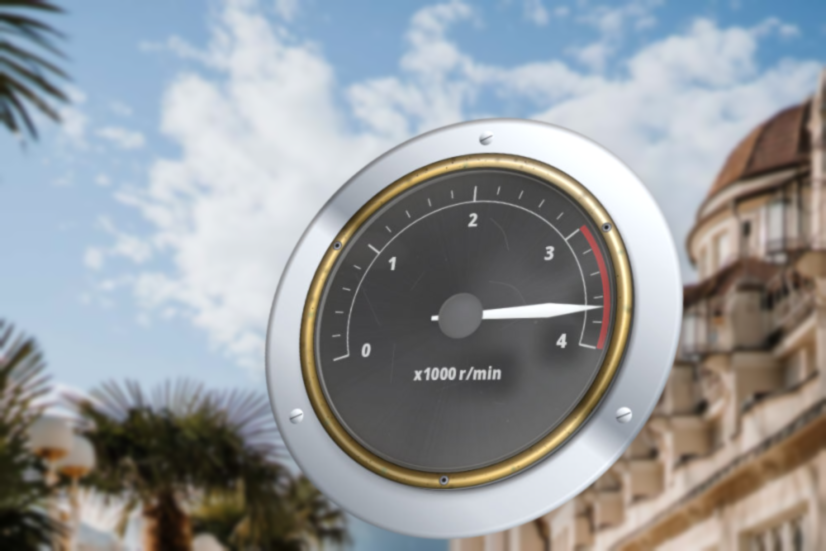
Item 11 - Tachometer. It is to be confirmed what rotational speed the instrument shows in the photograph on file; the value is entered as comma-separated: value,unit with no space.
3700,rpm
